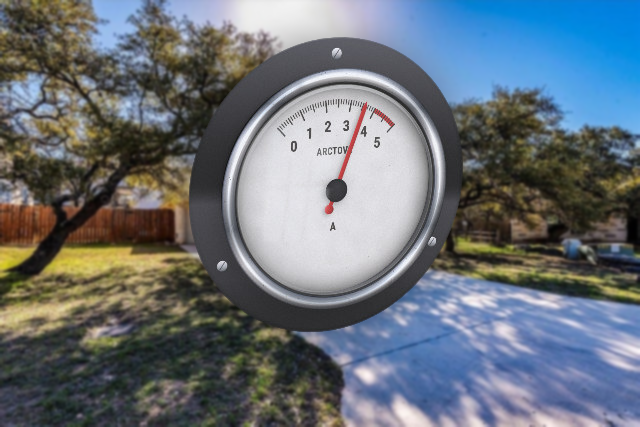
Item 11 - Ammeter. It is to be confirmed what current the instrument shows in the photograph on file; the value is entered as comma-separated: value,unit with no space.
3.5,A
